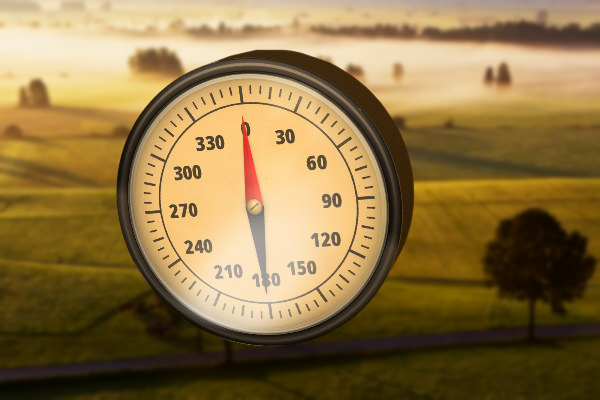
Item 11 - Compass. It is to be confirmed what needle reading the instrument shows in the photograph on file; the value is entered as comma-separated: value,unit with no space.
0,°
